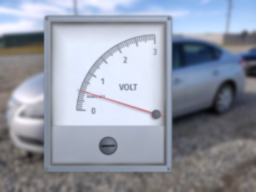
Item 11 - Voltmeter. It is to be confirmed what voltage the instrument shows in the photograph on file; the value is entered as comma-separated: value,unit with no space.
0.5,V
